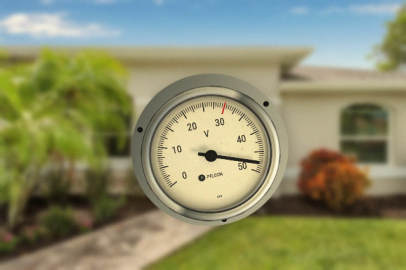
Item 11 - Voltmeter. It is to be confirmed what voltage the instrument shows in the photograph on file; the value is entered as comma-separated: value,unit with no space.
47.5,V
